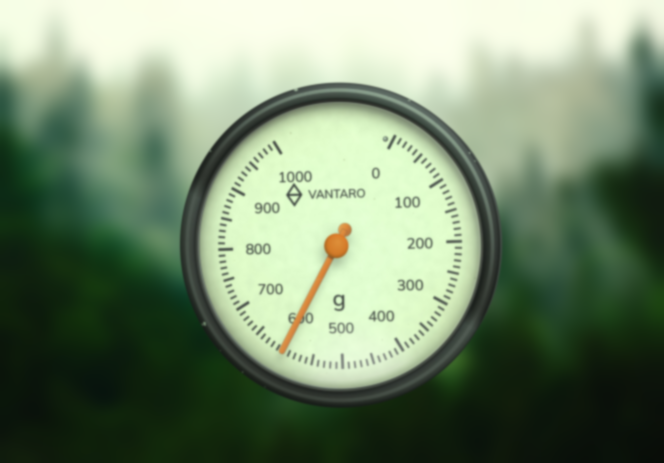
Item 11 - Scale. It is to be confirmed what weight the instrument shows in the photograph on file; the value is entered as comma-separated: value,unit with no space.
600,g
